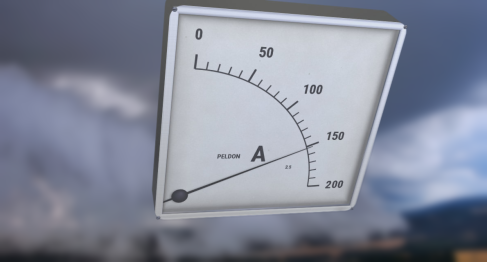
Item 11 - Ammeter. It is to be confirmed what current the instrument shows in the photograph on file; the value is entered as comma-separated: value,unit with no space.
150,A
